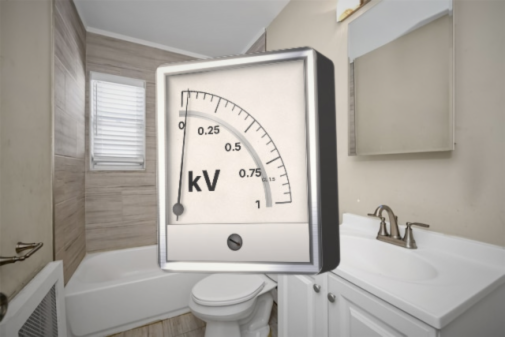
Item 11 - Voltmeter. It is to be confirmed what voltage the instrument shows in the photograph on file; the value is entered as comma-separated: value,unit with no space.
0.05,kV
